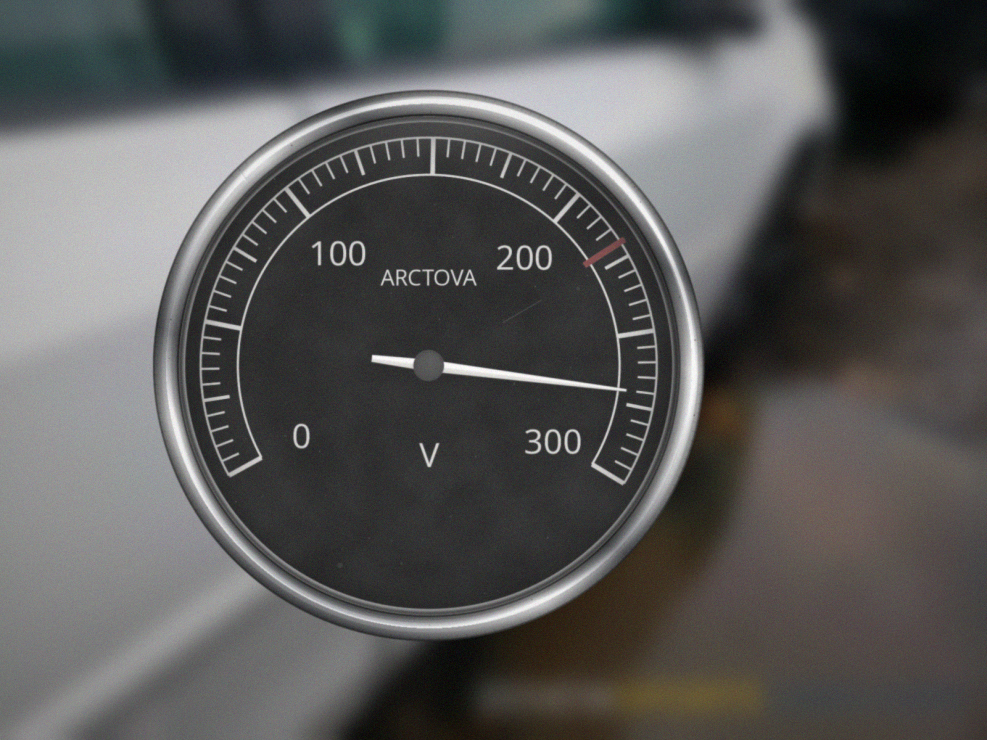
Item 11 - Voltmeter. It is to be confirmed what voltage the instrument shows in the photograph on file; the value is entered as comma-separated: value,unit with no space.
270,V
